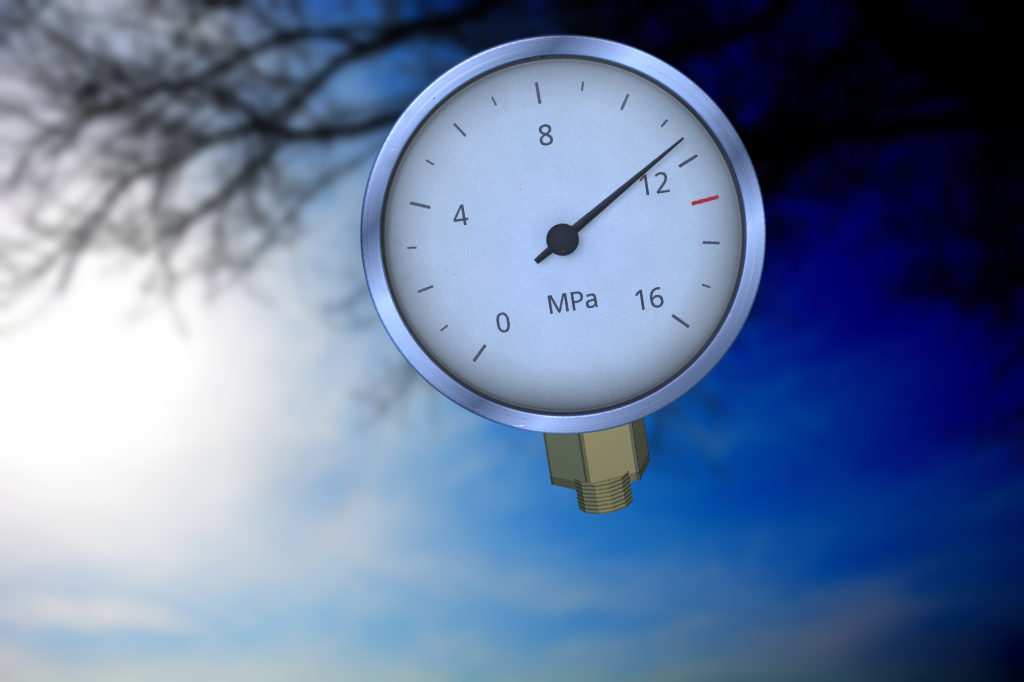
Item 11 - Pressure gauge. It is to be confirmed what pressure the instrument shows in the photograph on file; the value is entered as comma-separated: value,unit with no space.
11.5,MPa
